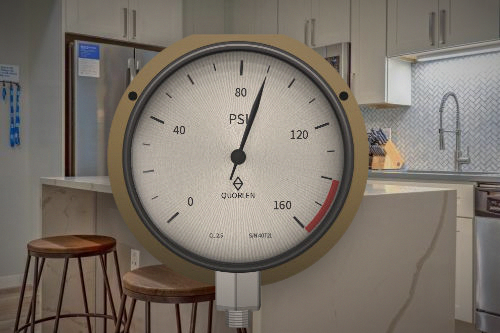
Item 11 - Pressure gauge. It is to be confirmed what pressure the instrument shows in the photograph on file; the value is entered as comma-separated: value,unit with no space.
90,psi
